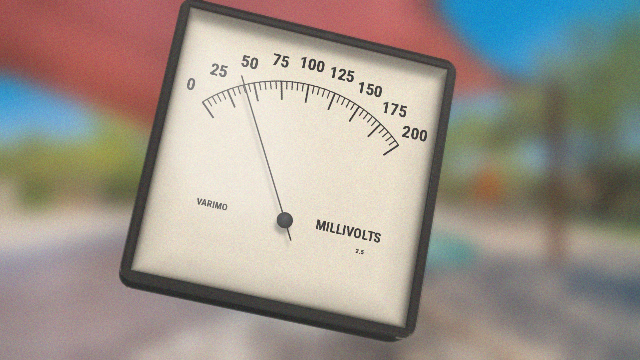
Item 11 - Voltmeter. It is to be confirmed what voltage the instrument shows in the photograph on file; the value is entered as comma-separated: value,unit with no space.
40,mV
